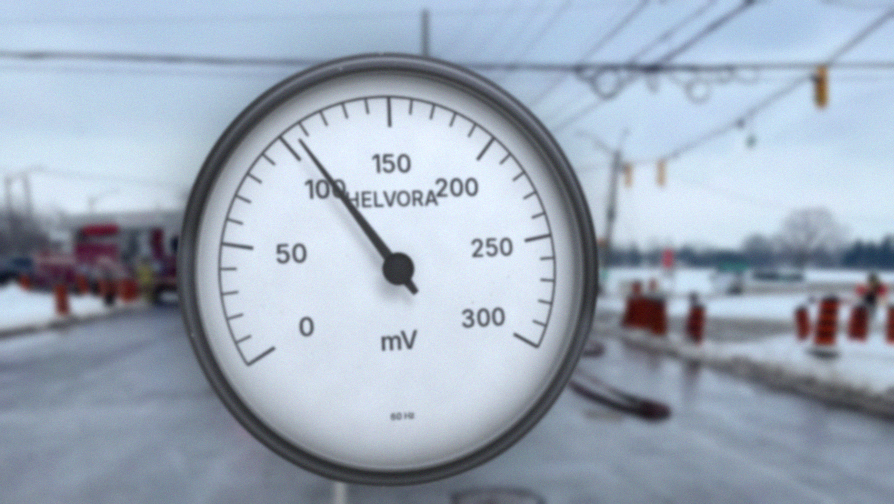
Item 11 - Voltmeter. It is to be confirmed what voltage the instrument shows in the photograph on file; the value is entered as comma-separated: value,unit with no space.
105,mV
